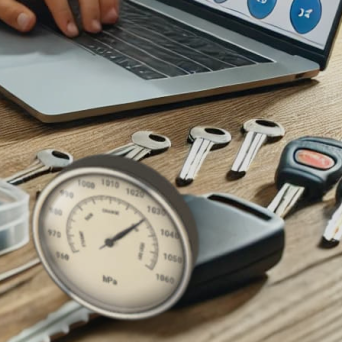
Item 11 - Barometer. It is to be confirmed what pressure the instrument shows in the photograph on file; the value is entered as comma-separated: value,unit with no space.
1030,hPa
